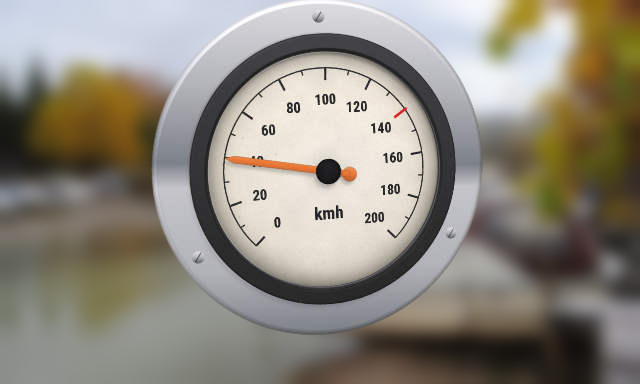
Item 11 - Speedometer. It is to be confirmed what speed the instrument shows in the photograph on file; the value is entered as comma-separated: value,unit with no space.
40,km/h
